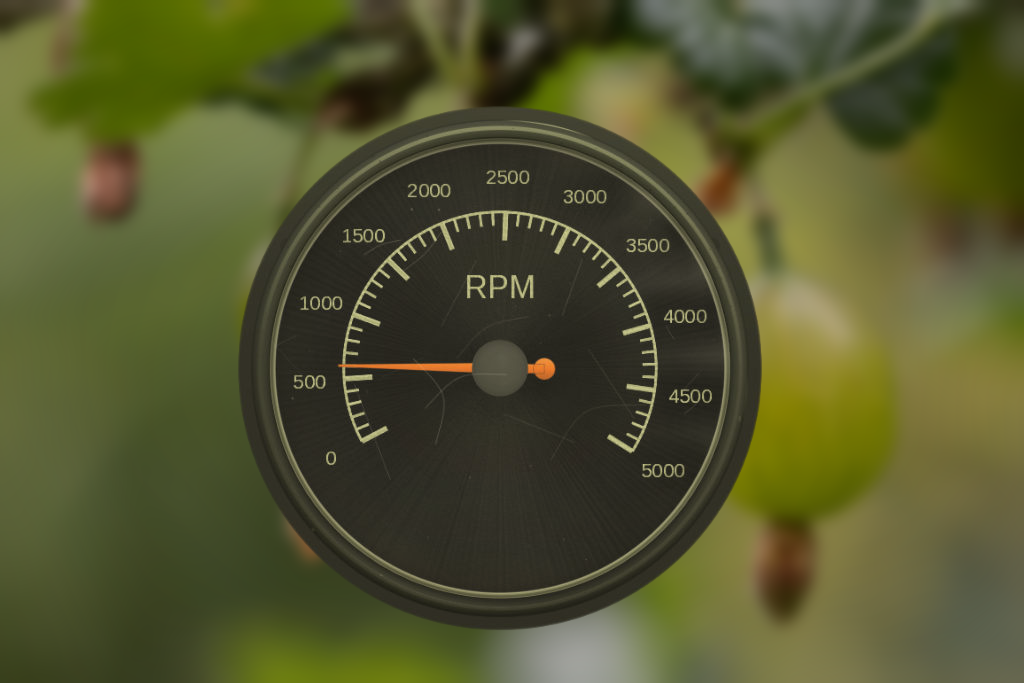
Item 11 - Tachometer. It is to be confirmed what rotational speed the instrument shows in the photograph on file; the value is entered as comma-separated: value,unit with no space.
600,rpm
